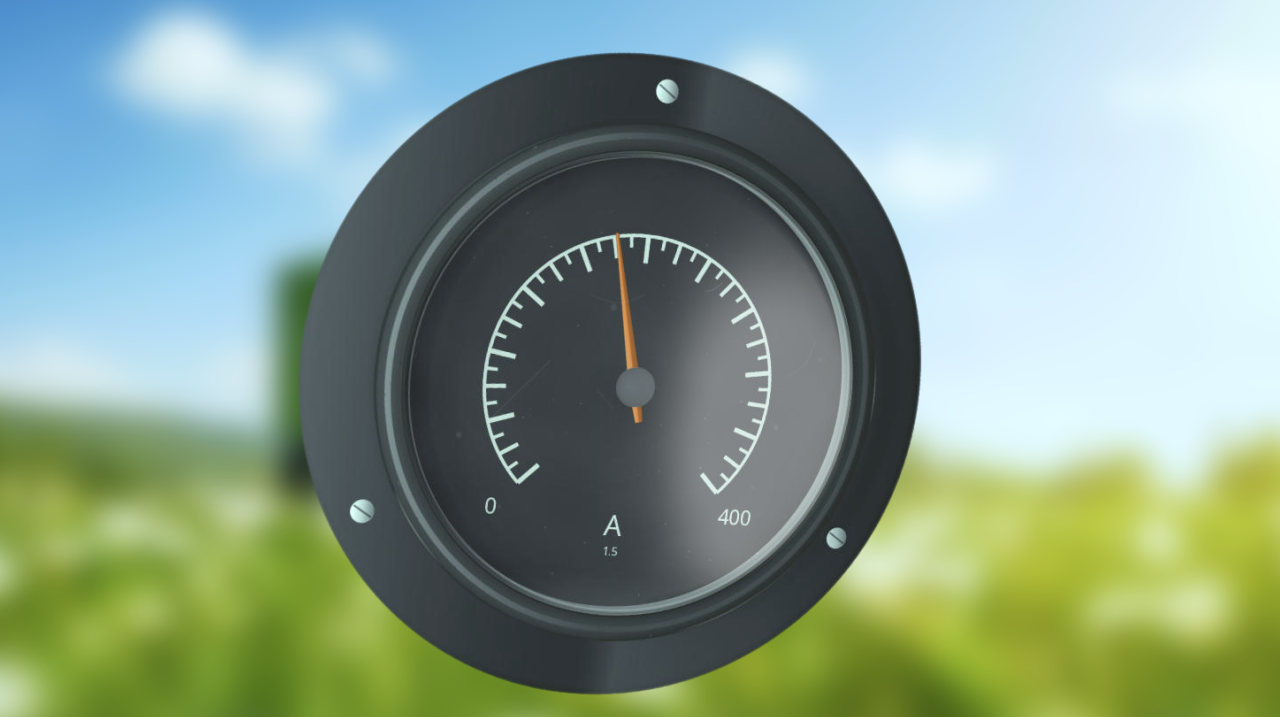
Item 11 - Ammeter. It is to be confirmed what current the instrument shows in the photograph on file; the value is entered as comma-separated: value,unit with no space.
180,A
